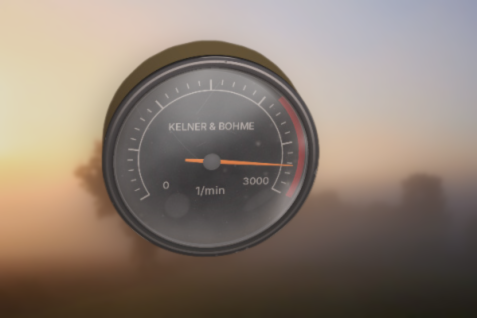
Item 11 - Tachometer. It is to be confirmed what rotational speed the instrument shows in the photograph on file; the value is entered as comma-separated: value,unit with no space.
2700,rpm
